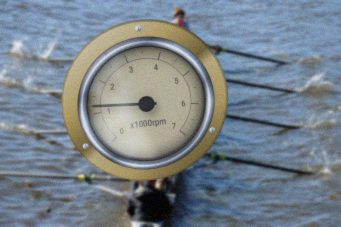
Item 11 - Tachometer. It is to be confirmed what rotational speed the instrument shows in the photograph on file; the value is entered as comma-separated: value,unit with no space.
1250,rpm
